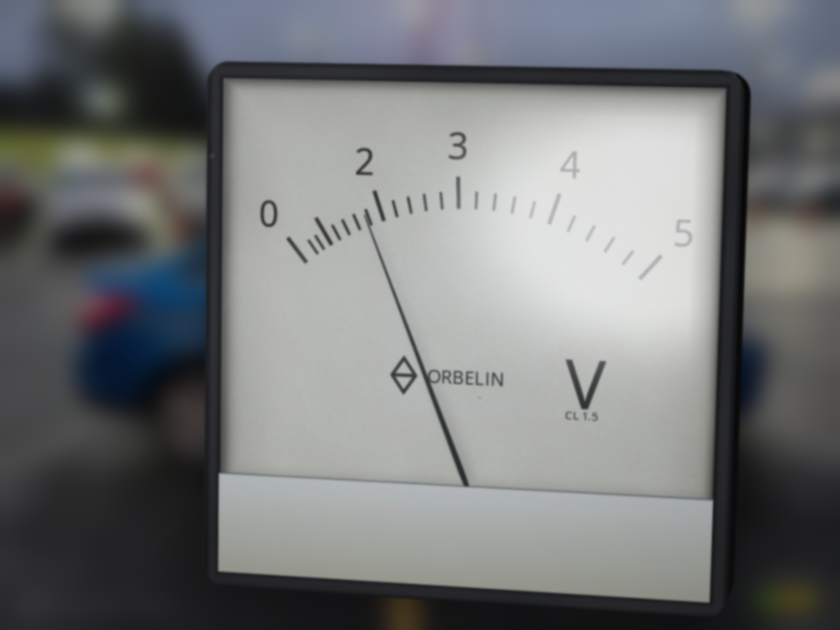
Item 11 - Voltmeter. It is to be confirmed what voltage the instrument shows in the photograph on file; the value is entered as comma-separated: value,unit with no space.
1.8,V
